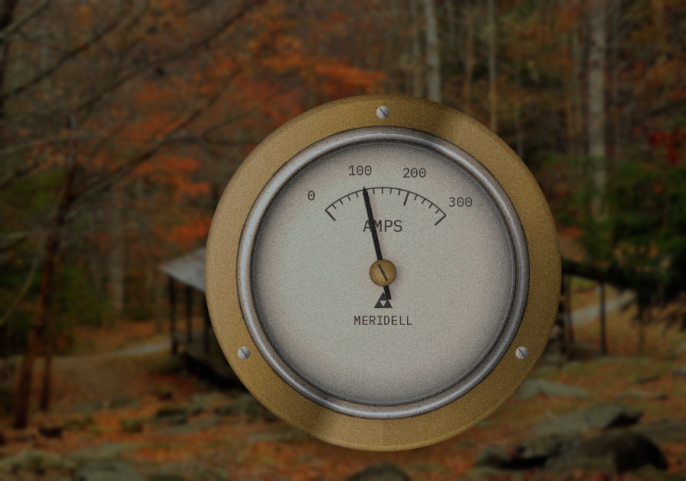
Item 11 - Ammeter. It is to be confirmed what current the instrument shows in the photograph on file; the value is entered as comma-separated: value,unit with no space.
100,A
